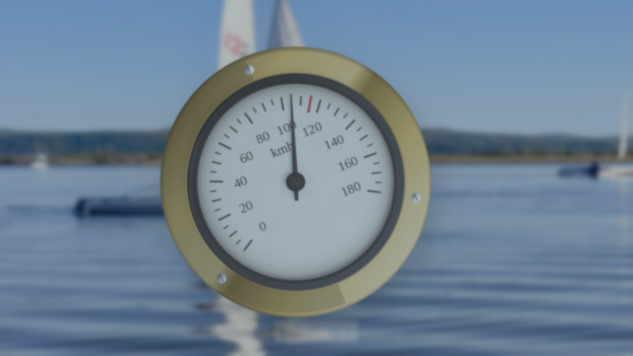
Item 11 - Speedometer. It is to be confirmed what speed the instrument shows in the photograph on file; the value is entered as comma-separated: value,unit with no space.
105,km/h
